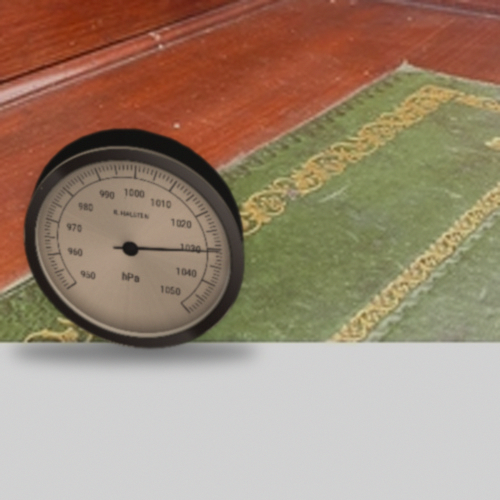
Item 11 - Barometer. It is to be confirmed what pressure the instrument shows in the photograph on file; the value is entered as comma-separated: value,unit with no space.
1030,hPa
